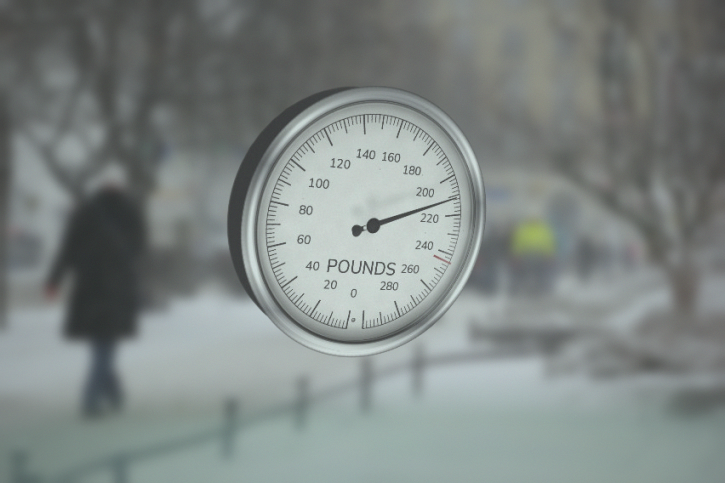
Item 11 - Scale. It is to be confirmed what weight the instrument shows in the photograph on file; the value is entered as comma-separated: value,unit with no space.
210,lb
